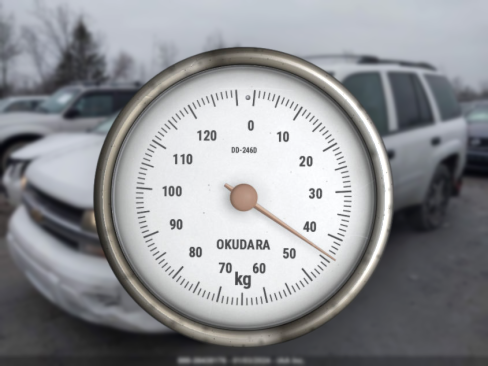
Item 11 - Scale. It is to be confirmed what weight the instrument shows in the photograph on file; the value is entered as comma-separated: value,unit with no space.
44,kg
